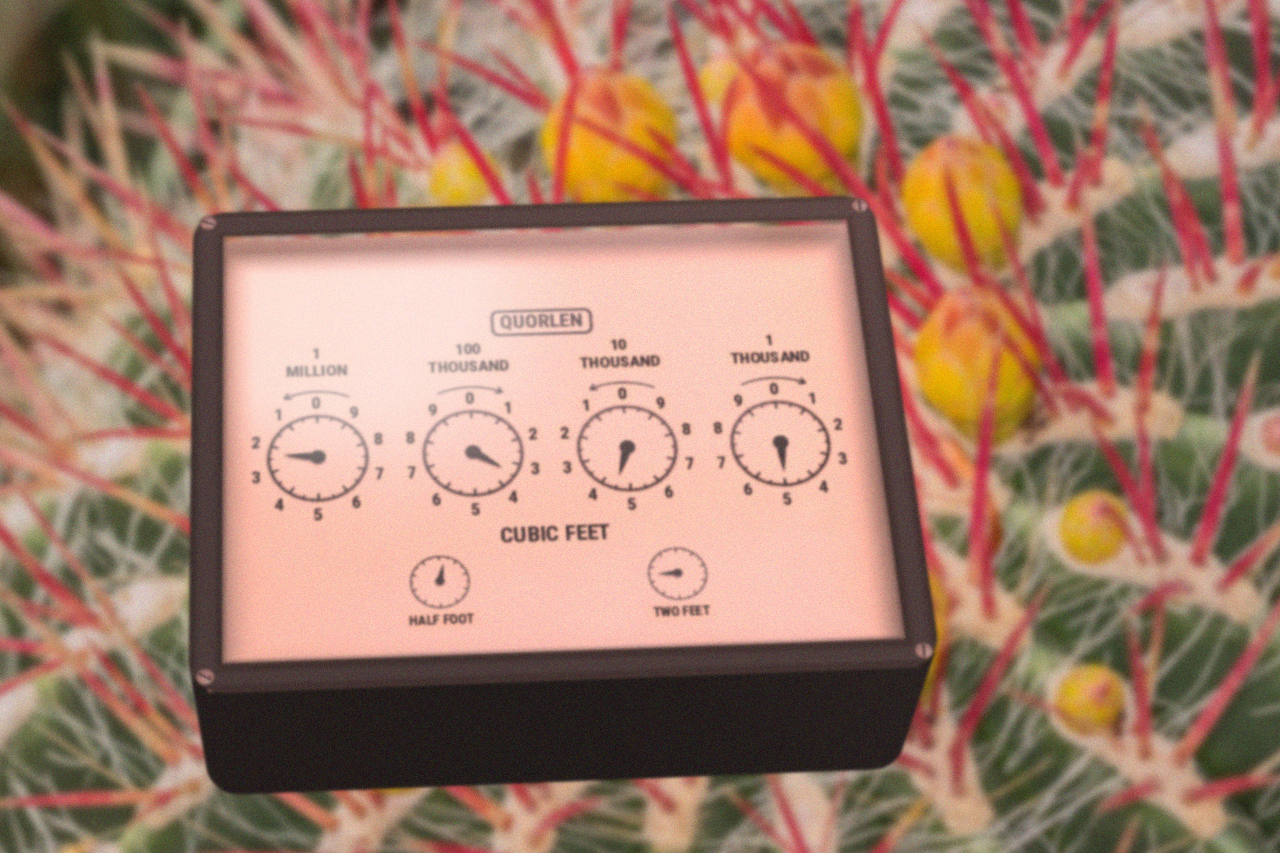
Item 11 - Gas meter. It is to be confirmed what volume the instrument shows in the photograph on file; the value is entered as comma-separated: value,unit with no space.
234500,ft³
